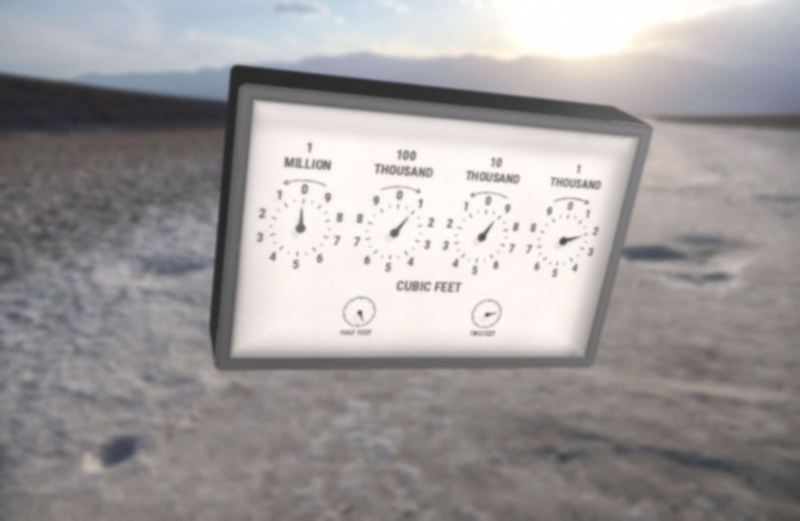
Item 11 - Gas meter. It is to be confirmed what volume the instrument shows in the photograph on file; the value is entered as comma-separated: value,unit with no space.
9200,ft³
